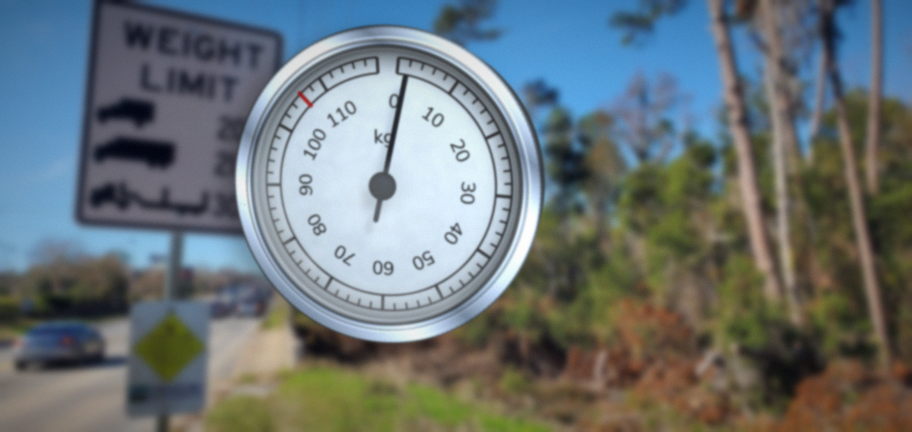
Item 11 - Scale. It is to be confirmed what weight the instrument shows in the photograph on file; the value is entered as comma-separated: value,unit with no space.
2,kg
